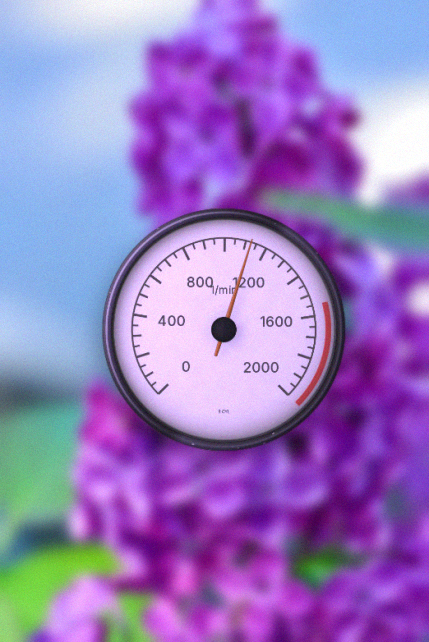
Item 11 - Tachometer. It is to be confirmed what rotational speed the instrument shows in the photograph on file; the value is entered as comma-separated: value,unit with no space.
1125,rpm
